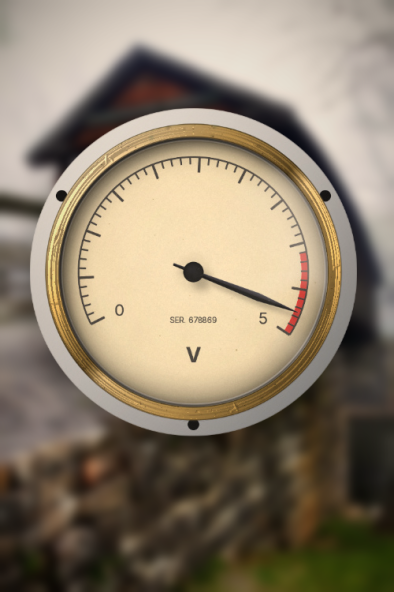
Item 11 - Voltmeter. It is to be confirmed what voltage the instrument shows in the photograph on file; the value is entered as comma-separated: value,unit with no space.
4.75,V
